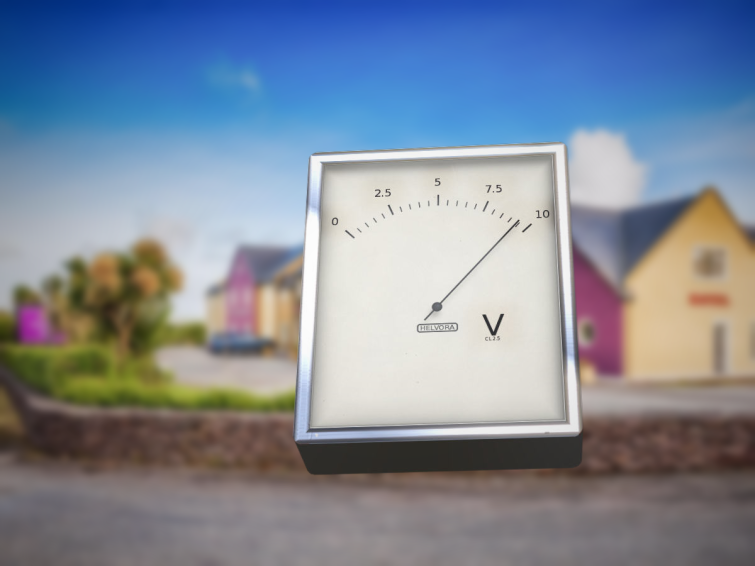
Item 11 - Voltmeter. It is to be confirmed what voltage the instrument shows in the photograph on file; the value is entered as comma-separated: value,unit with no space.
9.5,V
